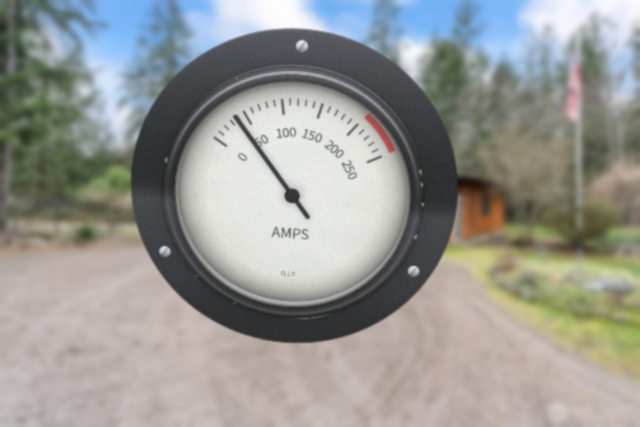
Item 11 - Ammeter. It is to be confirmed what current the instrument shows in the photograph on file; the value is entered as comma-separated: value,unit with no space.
40,A
